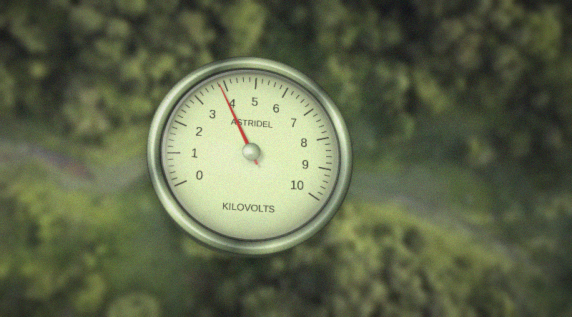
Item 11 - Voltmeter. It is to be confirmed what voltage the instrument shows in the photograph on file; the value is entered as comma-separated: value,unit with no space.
3.8,kV
